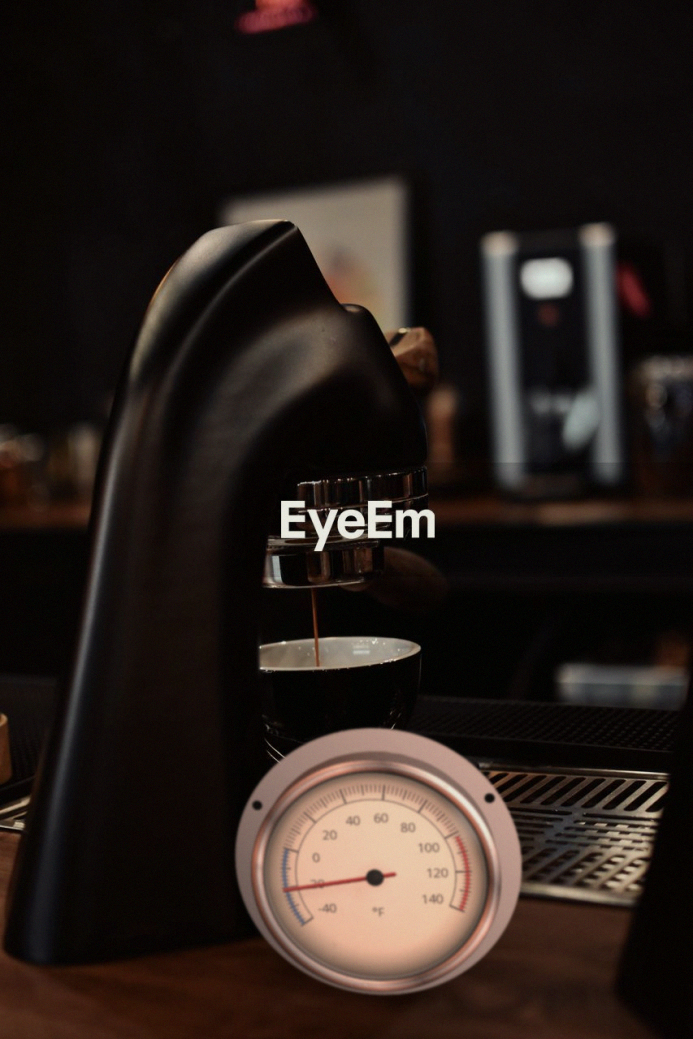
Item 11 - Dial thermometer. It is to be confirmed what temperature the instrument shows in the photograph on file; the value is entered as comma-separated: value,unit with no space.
-20,°F
